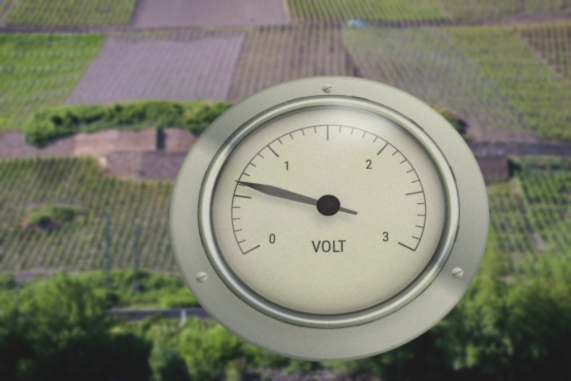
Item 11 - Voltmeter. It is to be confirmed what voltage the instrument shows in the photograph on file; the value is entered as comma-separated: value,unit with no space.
0.6,V
